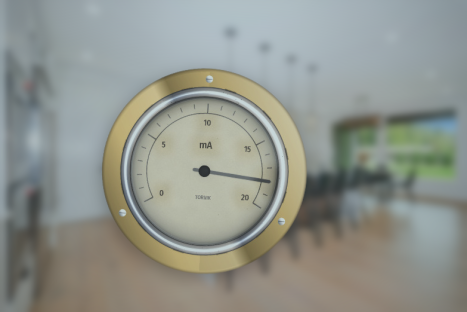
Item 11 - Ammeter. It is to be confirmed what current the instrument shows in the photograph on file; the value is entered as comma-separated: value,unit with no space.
18,mA
